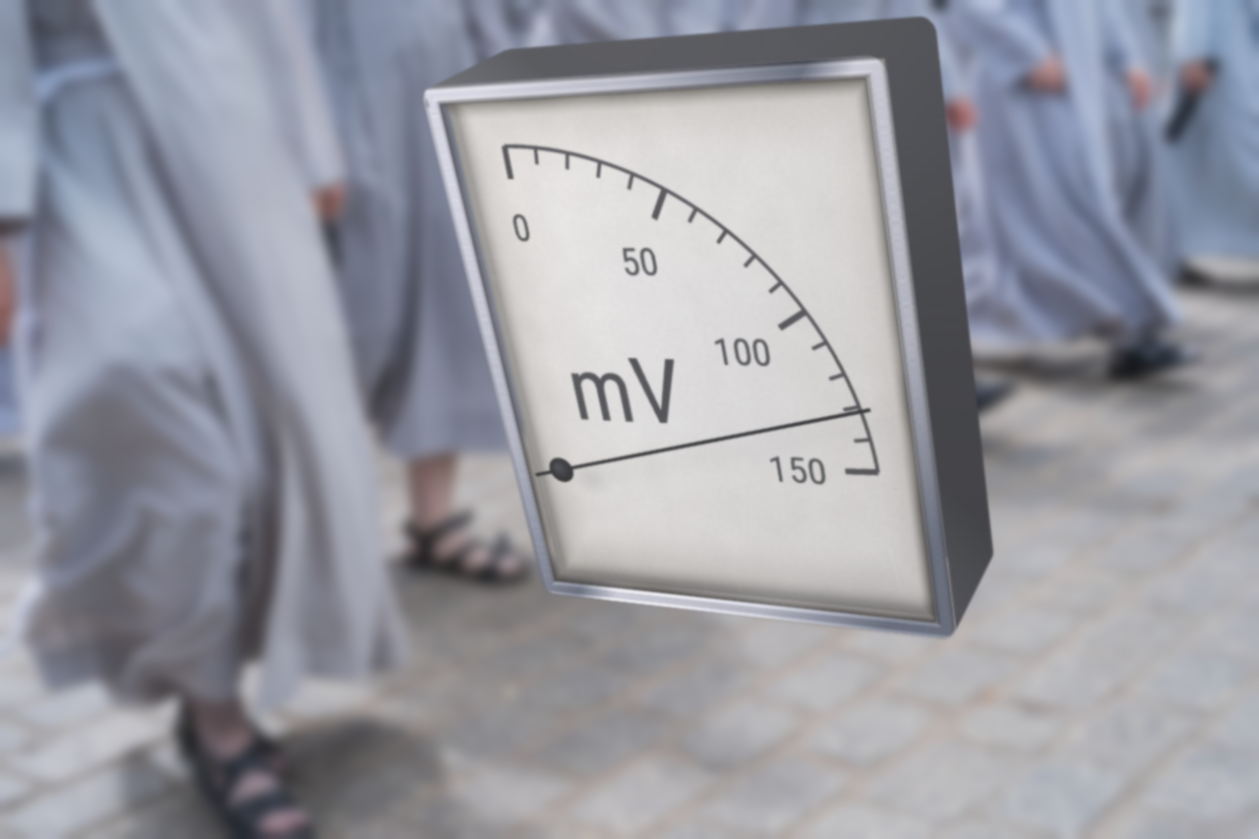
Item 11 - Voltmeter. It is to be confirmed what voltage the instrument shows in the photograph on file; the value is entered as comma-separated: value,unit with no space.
130,mV
